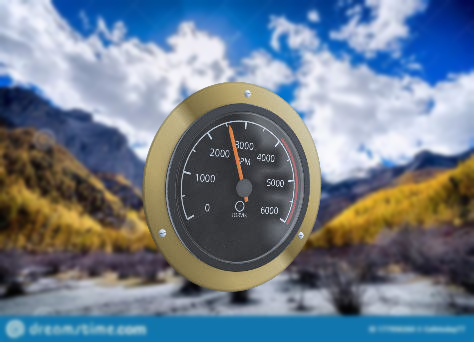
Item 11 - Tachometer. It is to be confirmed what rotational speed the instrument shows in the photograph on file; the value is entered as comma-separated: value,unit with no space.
2500,rpm
